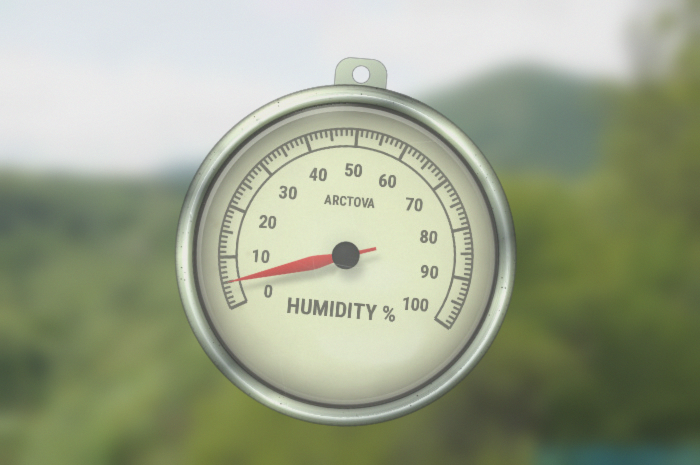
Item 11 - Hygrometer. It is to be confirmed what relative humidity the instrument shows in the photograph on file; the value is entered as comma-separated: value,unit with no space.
5,%
